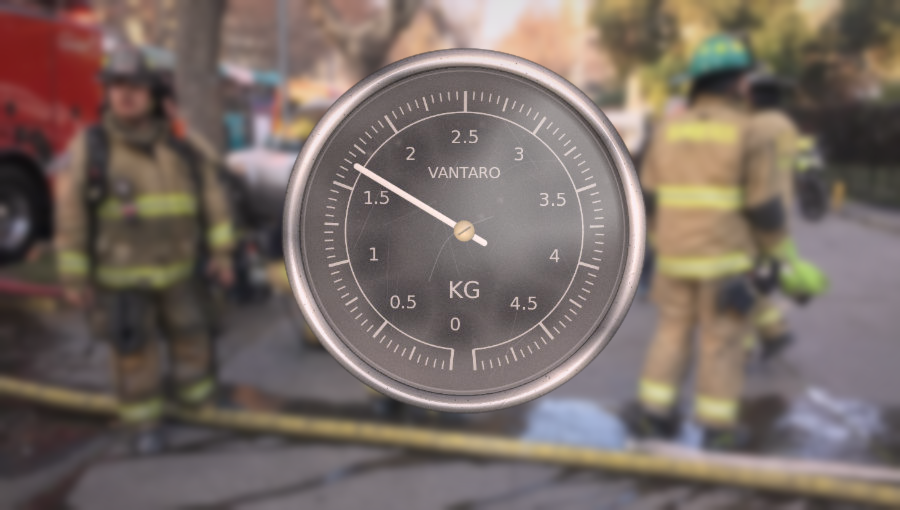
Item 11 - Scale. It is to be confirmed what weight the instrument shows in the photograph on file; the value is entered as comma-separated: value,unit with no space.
1.65,kg
